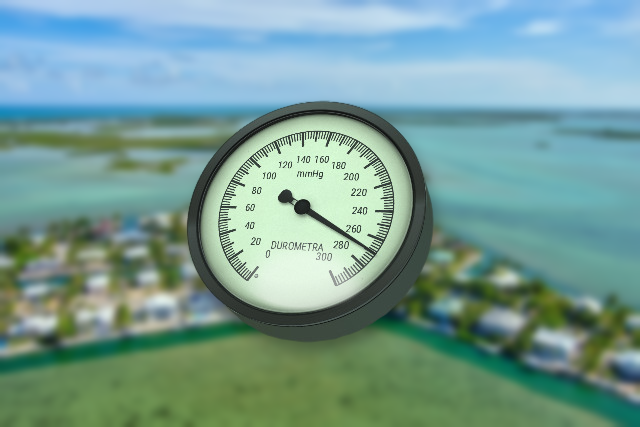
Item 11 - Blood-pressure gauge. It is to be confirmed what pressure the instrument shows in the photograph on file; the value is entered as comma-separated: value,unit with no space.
270,mmHg
